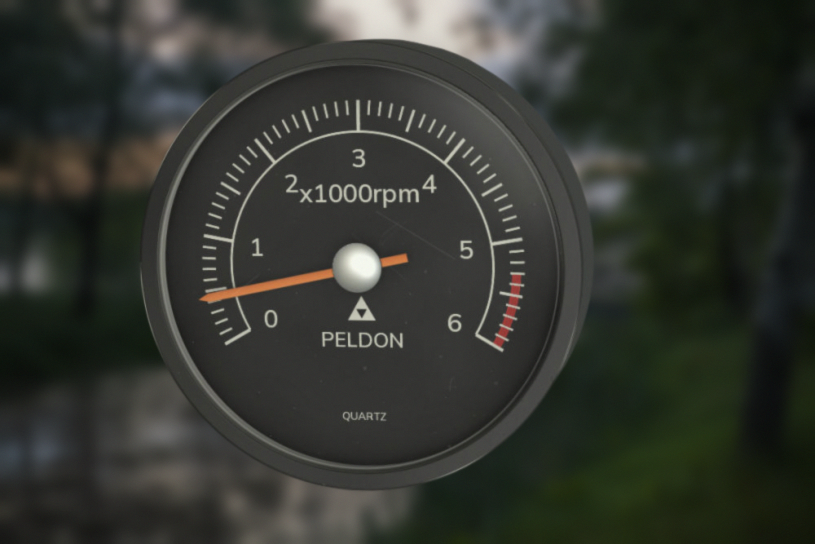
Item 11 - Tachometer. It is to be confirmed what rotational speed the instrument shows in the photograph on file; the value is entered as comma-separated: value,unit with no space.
450,rpm
